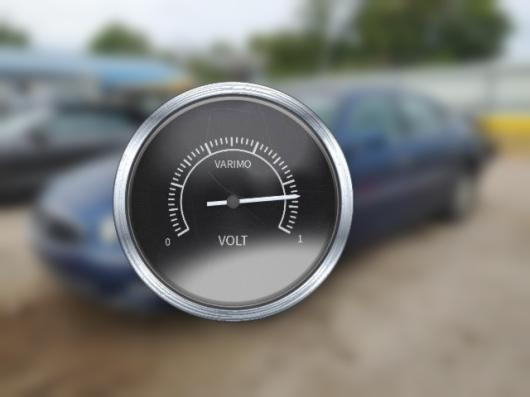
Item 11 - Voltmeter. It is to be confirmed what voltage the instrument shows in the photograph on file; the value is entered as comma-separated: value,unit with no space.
0.86,V
